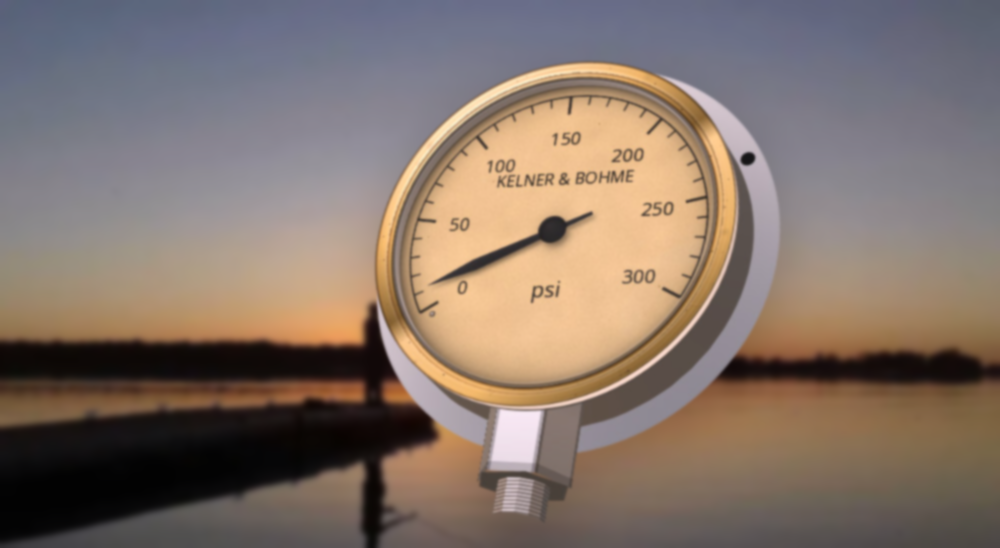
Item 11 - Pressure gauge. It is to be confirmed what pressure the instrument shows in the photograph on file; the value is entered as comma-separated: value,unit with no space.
10,psi
